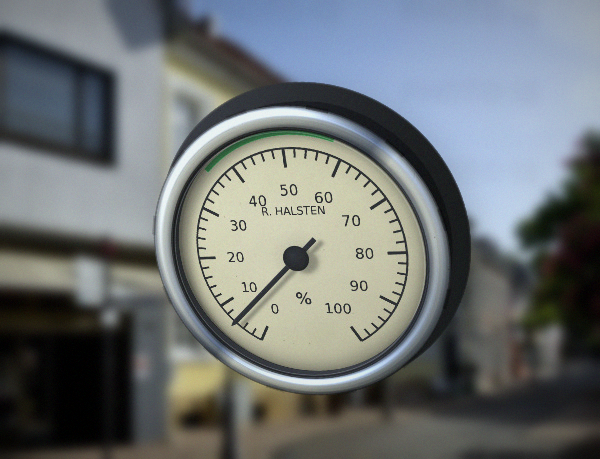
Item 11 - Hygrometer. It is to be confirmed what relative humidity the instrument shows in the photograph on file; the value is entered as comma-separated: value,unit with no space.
6,%
